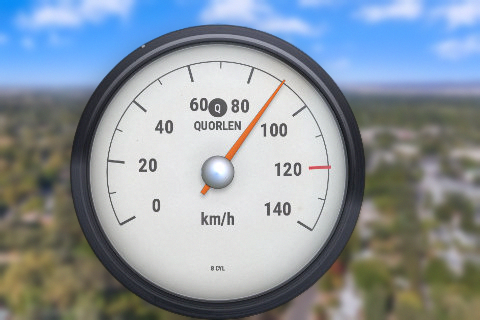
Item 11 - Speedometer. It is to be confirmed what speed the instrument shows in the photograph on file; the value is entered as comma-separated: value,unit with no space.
90,km/h
